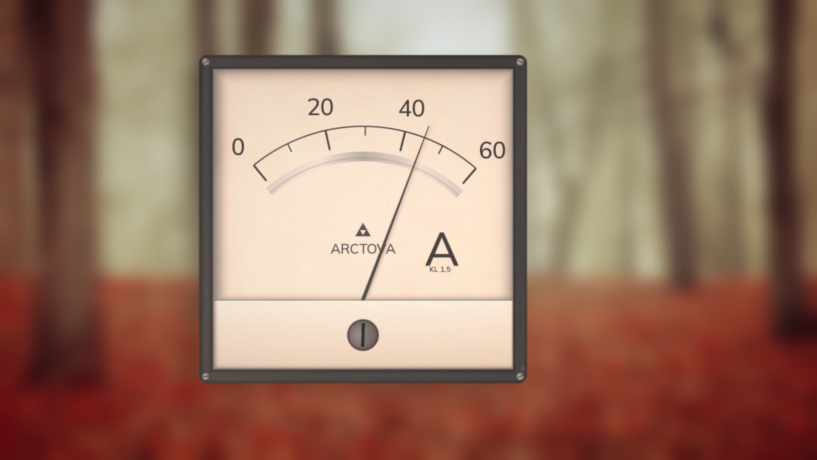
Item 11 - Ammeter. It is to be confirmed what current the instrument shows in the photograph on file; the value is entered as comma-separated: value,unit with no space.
45,A
